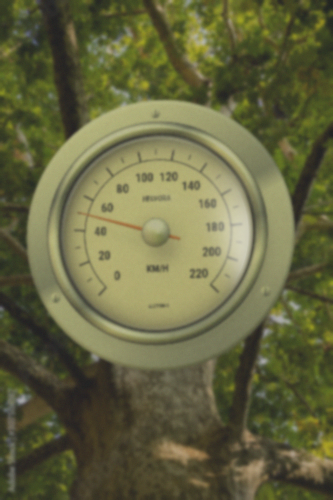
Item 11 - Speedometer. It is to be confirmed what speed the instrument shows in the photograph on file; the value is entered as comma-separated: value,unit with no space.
50,km/h
